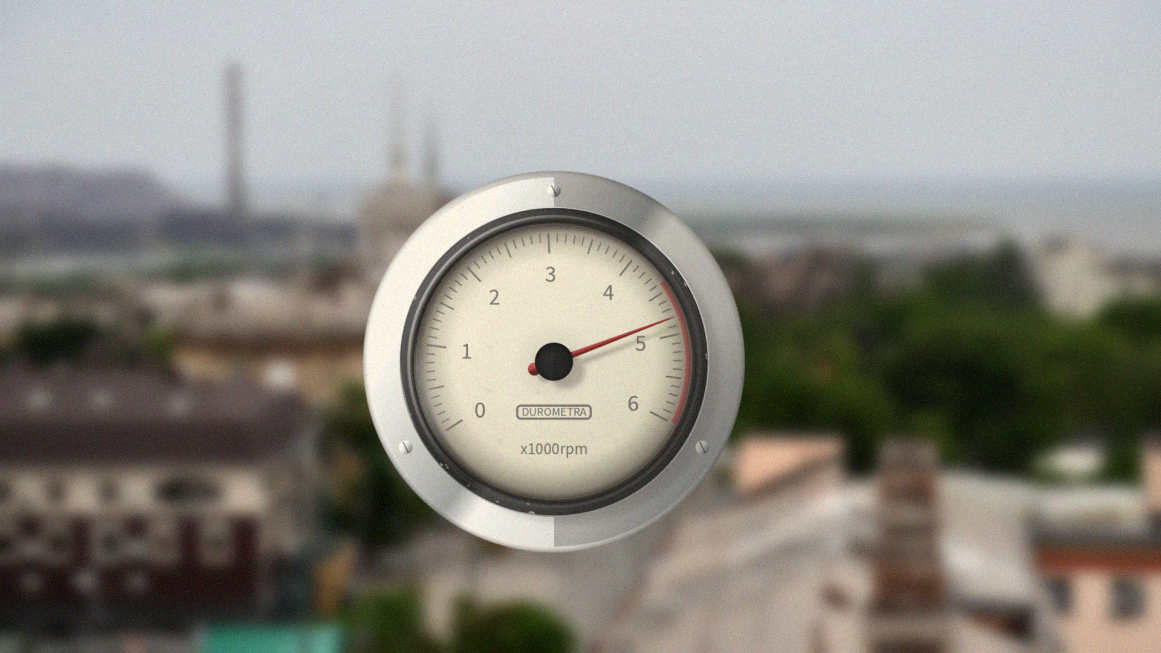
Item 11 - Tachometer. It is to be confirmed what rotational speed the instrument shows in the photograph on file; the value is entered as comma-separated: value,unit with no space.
4800,rpm
